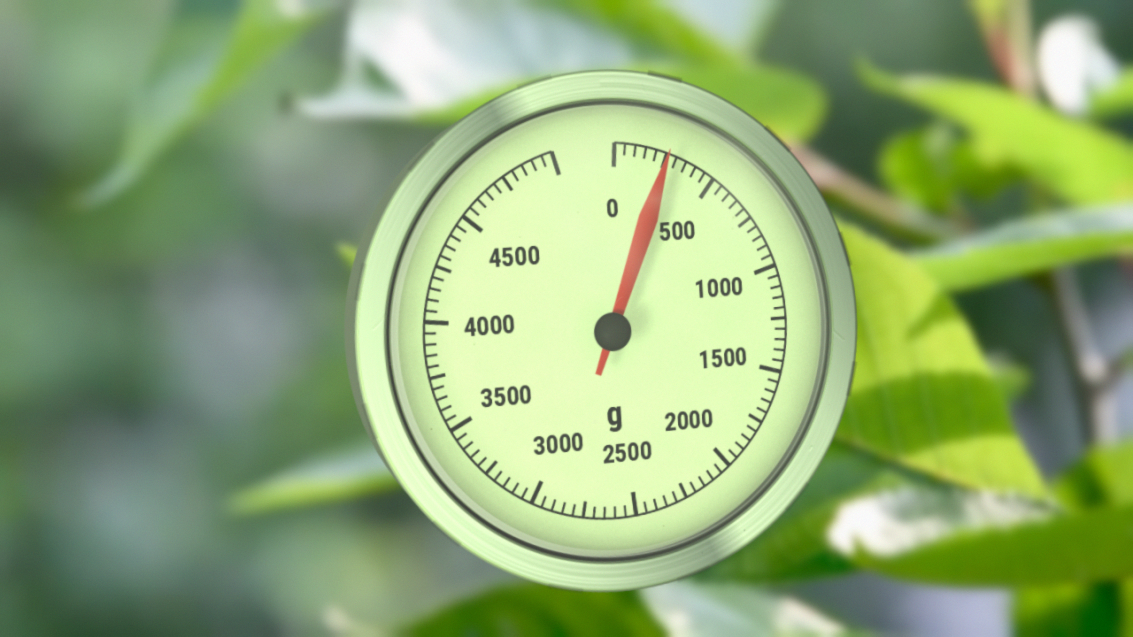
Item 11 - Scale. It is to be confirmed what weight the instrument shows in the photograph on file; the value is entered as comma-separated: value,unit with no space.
250,g
